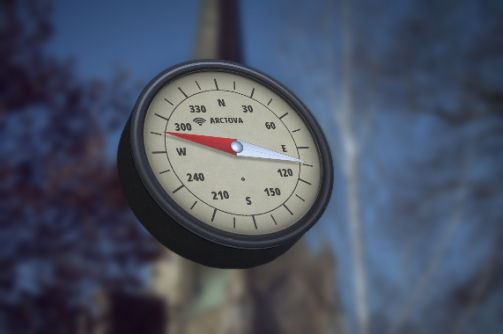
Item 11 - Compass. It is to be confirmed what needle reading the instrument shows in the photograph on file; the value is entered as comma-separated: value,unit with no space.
285,°
